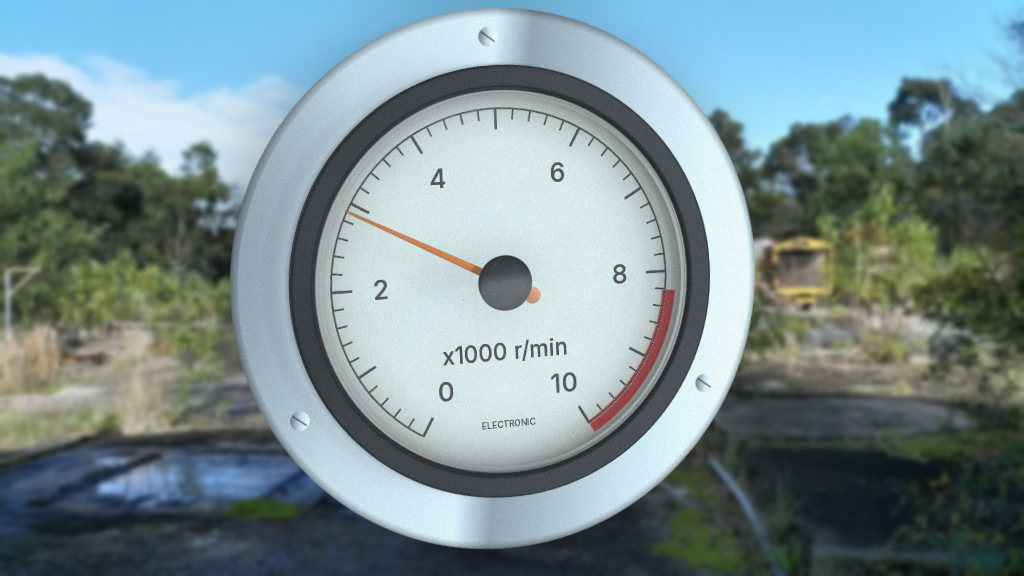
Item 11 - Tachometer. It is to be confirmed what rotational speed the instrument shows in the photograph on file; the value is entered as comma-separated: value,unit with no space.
2900,rpm
